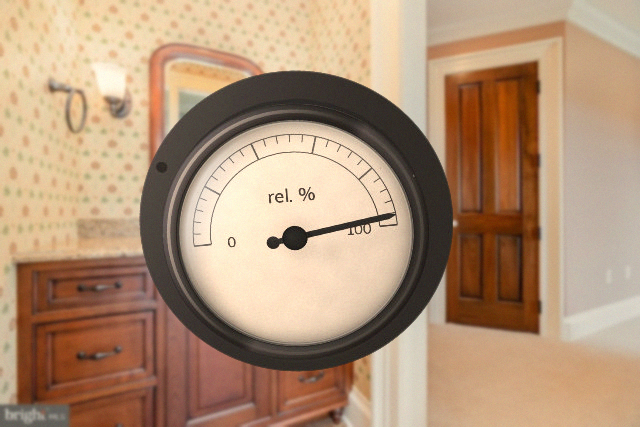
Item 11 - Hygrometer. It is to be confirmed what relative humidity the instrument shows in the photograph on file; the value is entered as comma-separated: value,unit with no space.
96,%
